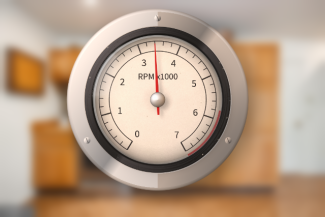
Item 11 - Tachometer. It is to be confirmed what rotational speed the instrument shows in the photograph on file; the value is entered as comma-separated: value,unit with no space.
3400,rpm
